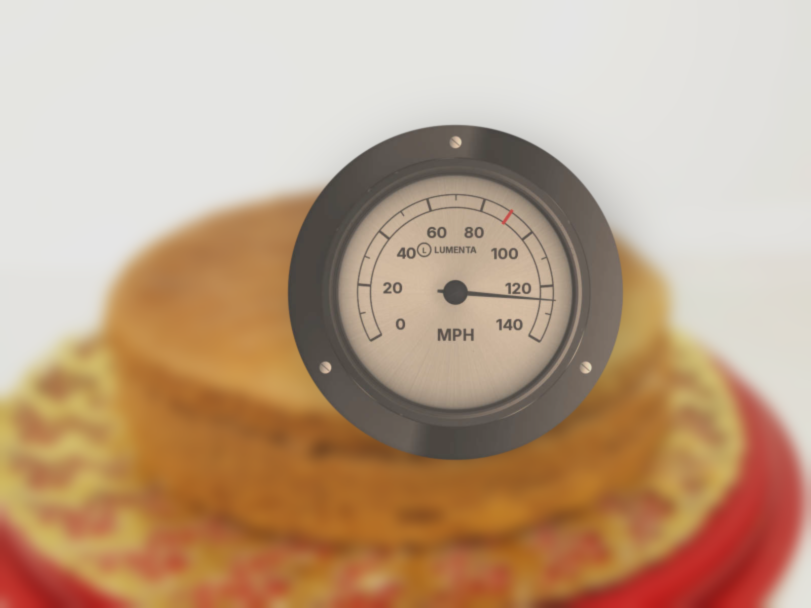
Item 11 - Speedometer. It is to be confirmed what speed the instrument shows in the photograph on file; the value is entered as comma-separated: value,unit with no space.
125,mph
